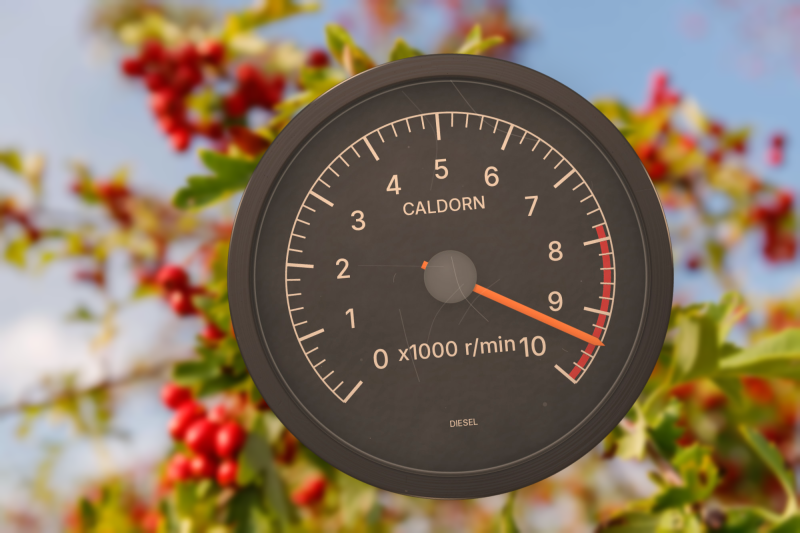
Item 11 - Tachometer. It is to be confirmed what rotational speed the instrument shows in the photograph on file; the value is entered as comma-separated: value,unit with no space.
9400,rpm
